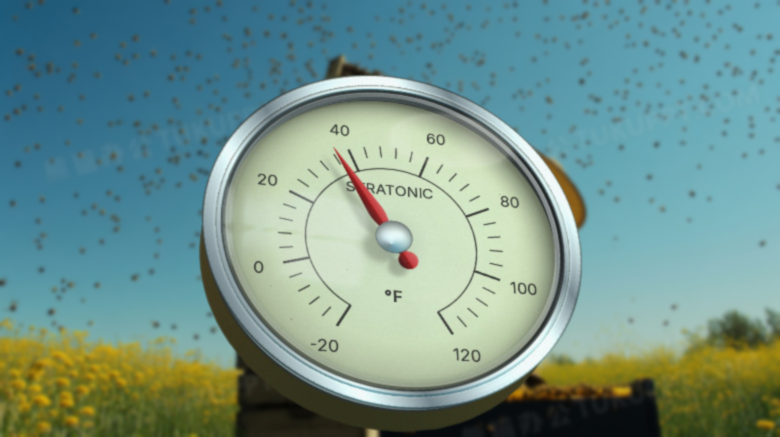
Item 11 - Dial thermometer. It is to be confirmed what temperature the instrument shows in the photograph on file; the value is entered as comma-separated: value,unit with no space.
36,°F
